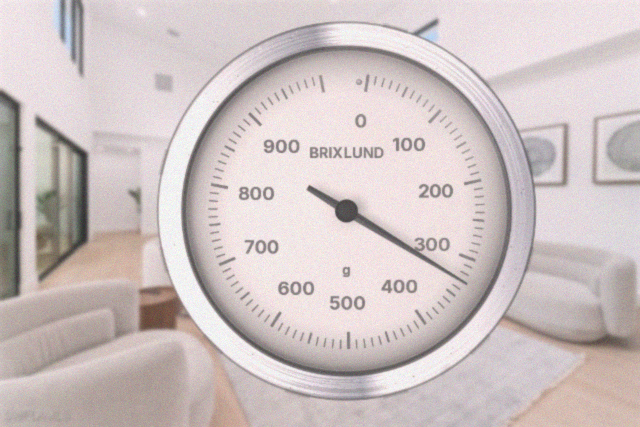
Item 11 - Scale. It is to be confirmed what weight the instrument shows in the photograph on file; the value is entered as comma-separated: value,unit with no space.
330,g
